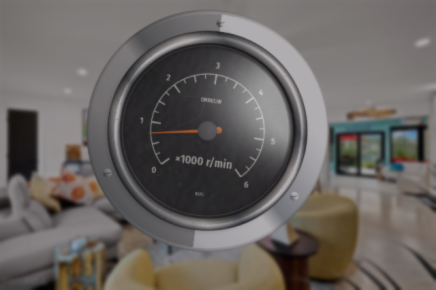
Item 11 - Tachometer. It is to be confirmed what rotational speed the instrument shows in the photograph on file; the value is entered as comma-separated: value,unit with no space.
750,rpm
